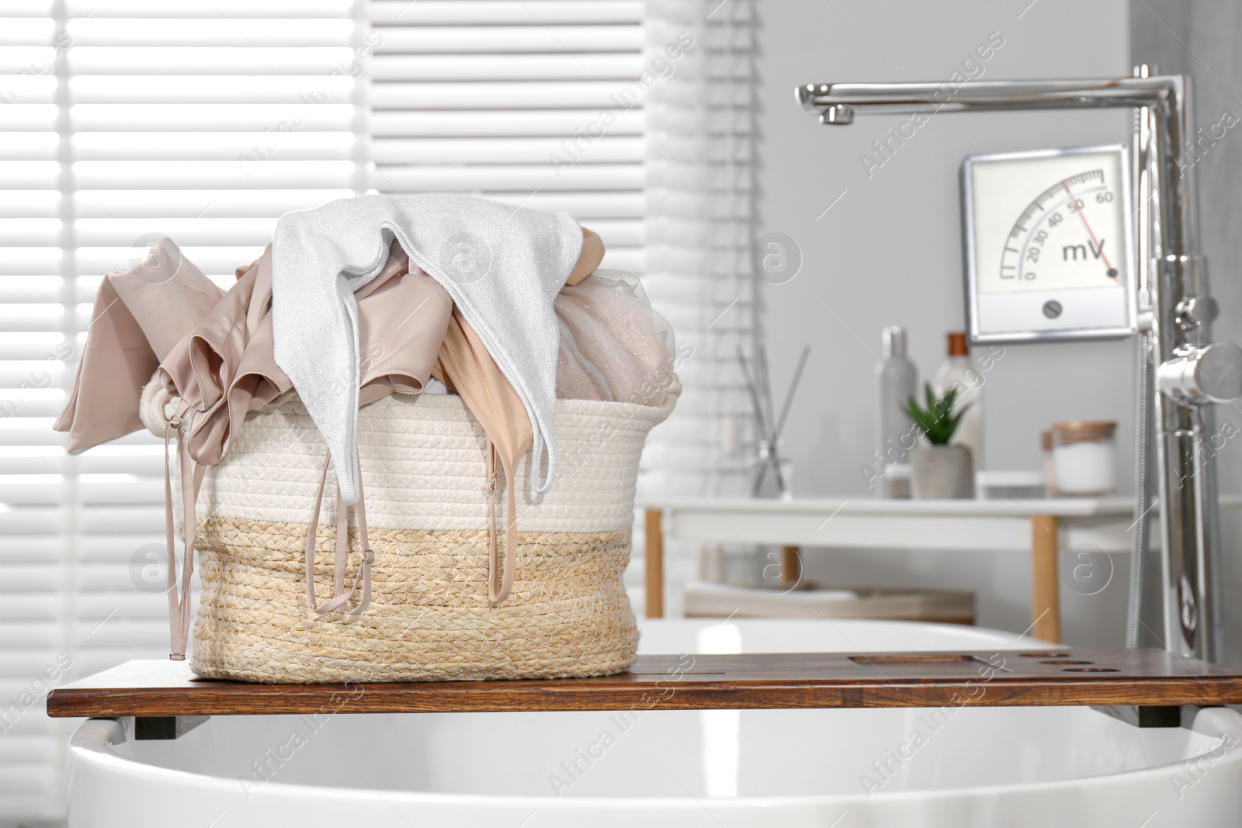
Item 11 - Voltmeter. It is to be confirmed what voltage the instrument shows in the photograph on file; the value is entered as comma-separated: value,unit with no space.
50,mV
